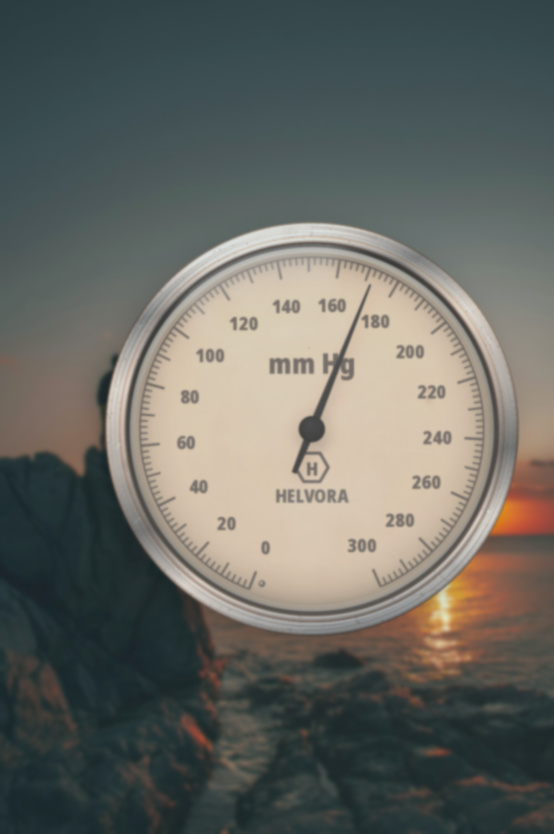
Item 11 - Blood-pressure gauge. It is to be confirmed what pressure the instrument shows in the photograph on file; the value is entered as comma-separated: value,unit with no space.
172,mmHg
